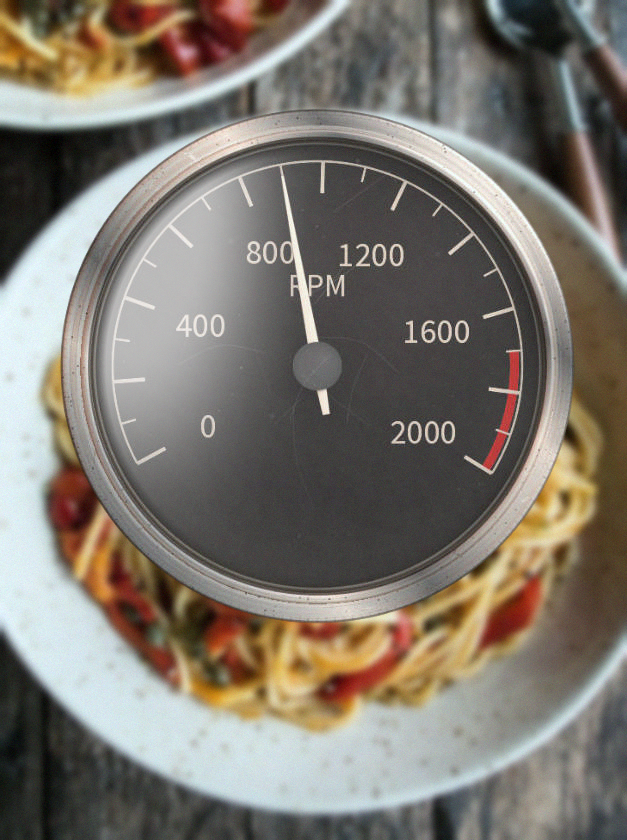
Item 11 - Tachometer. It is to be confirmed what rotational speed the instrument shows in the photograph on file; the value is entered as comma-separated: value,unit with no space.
900,rpm
